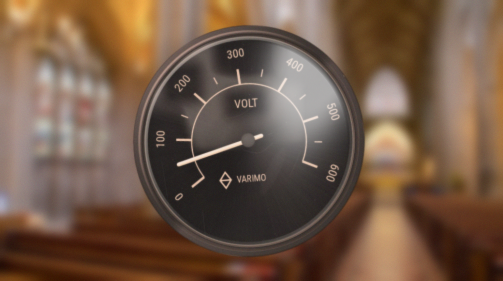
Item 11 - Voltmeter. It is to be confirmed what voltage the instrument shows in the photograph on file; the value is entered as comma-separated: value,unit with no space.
50,V
